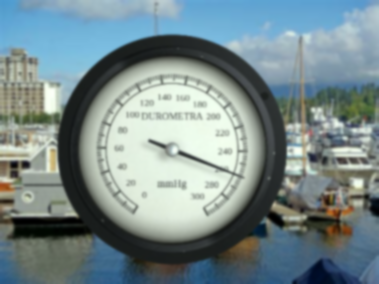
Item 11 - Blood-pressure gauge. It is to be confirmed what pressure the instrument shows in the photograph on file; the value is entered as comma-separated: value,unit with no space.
260,mmHg
